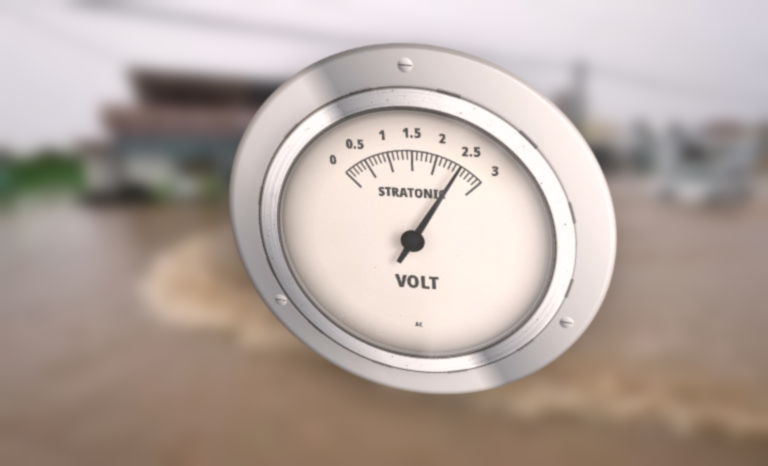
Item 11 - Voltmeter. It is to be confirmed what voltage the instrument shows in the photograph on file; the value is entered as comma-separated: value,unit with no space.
2.5,V
